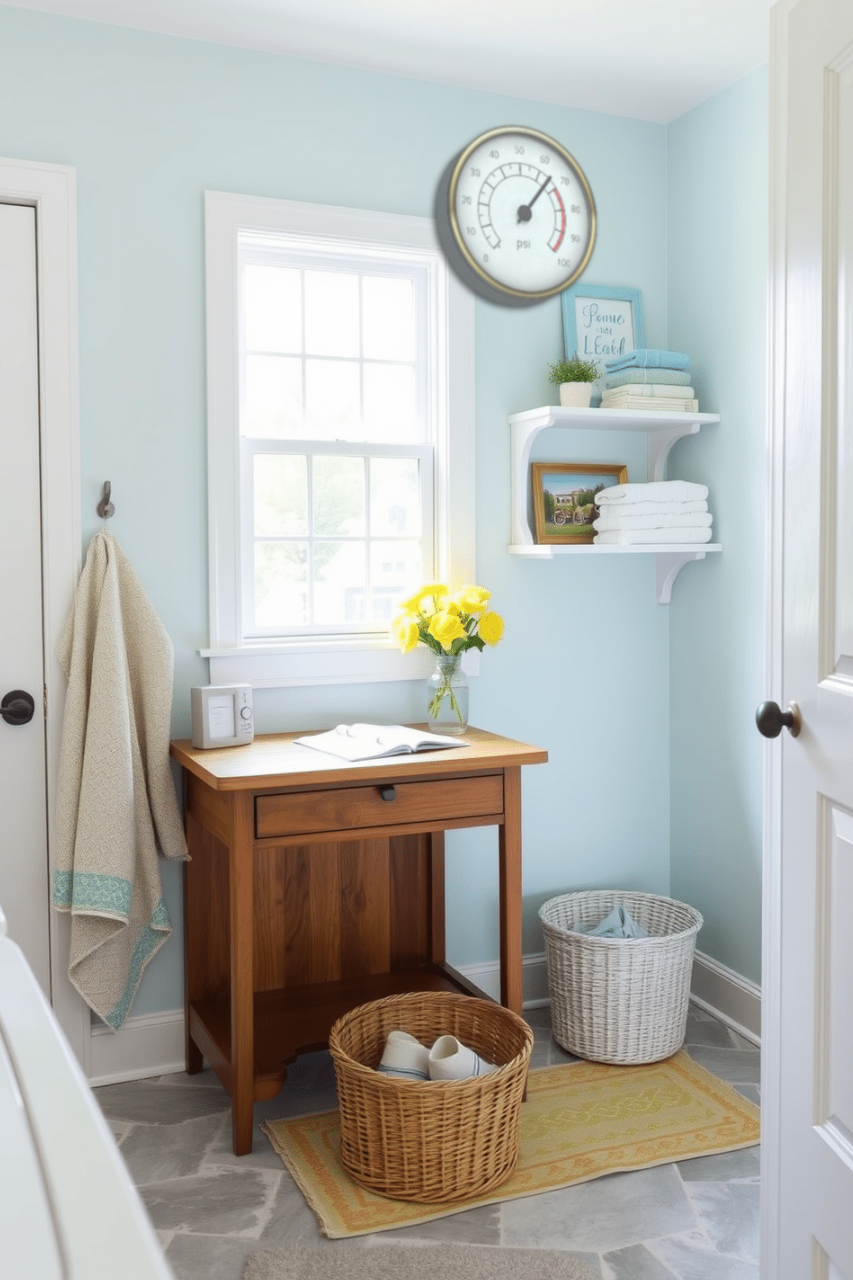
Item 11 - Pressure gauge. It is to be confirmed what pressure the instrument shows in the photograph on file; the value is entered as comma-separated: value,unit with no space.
65,psi
